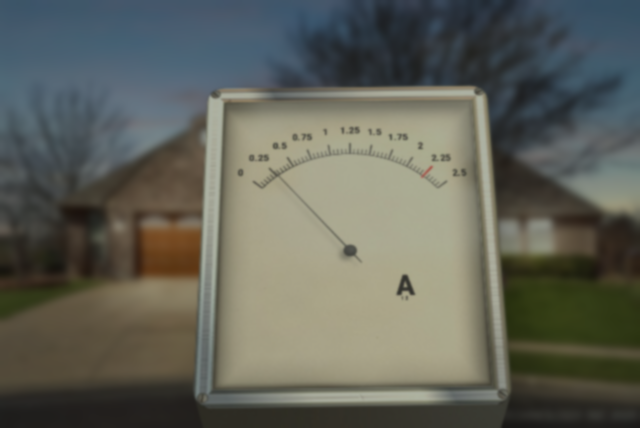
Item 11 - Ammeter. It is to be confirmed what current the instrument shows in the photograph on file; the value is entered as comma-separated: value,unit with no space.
0.25,A
